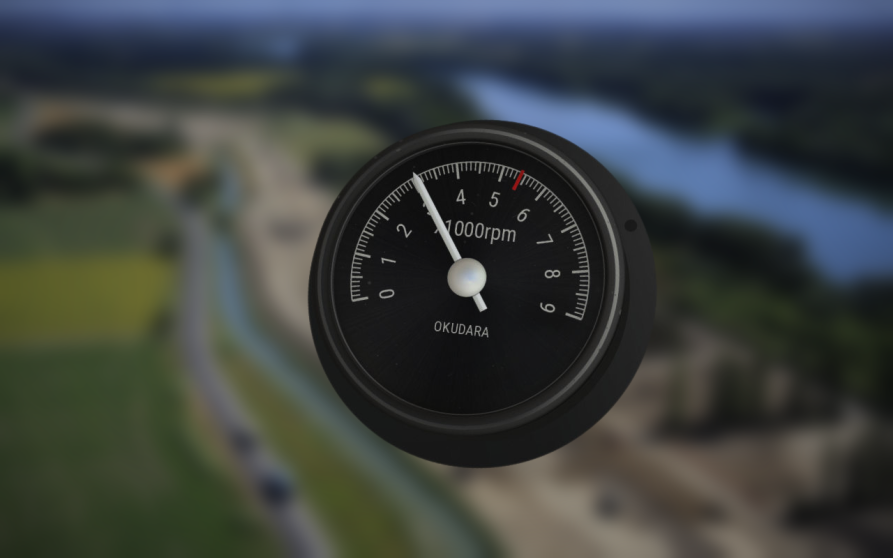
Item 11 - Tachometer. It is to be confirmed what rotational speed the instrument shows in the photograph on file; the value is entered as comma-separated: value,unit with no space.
3100,rpm
